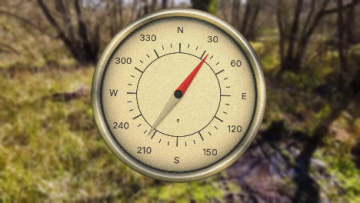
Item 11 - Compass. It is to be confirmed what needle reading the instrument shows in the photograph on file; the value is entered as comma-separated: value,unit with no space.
35,°
